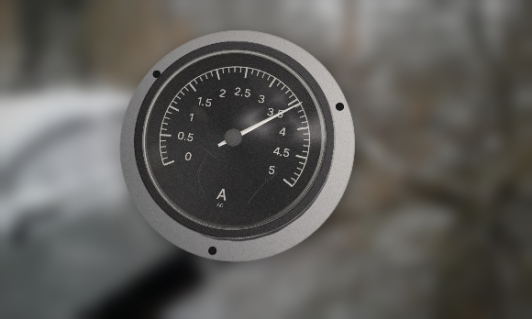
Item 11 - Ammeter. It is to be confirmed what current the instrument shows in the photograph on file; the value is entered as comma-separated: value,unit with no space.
3.6,A
